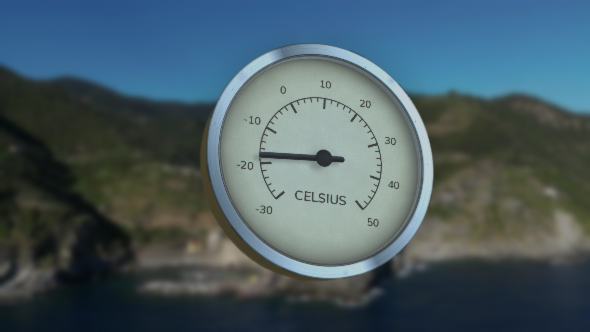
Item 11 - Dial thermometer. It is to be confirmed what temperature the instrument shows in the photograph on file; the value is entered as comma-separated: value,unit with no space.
-18,°C
